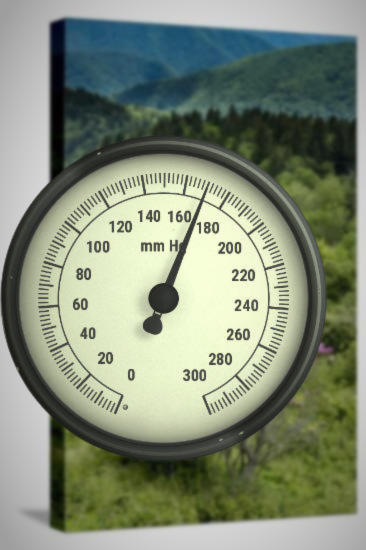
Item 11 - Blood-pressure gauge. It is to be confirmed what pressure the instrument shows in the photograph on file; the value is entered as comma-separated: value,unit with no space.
170,mmHg
